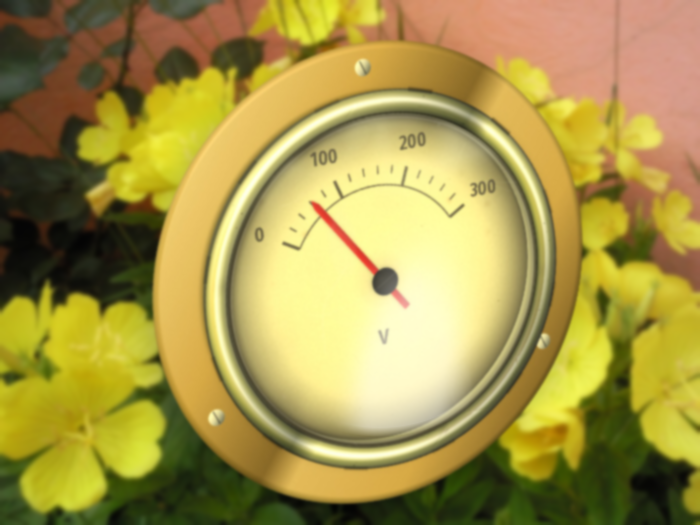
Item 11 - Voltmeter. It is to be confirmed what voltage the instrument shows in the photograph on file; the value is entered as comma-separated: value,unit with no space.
60,V
